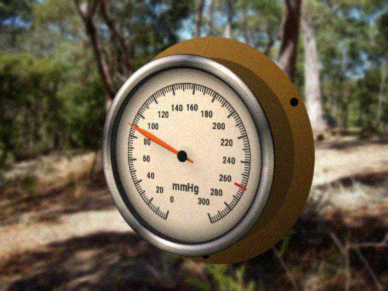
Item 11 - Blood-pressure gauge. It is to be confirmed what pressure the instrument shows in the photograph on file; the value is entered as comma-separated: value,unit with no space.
90,mmHg
